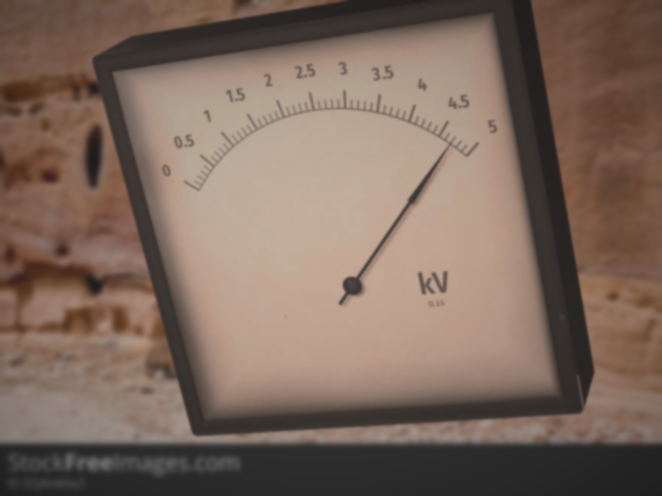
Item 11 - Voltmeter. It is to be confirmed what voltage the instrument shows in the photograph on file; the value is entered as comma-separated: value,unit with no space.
4.7,kV
